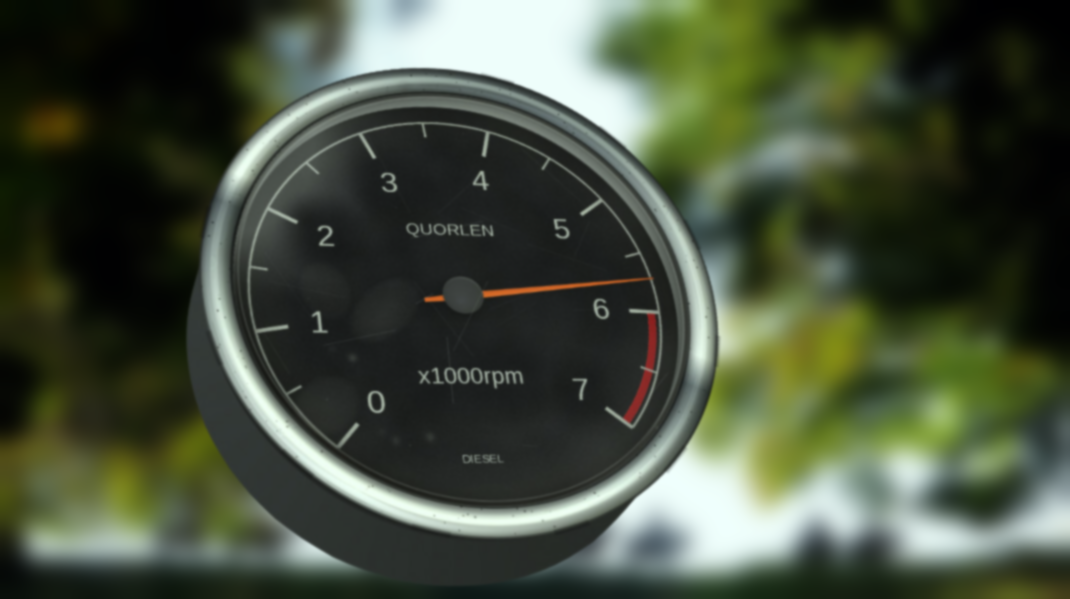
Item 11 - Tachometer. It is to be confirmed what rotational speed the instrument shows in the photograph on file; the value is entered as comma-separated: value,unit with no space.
5750,rpm
